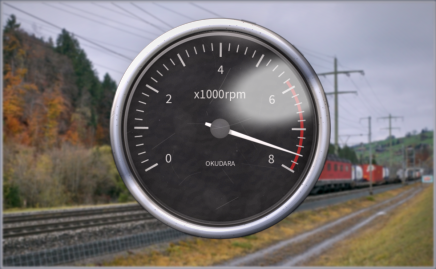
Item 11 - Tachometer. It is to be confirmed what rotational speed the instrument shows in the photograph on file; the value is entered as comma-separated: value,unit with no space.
7600,rpm
